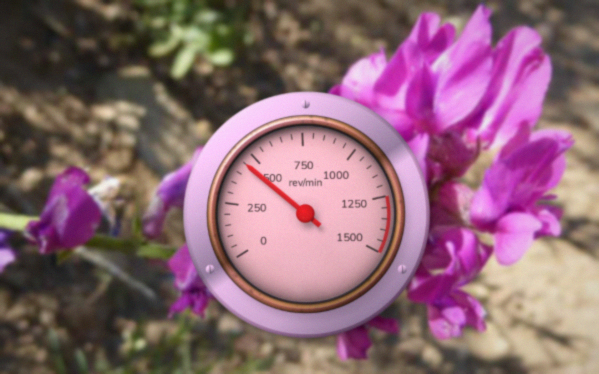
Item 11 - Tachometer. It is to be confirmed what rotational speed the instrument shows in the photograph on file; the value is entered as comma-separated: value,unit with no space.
450,rpm
